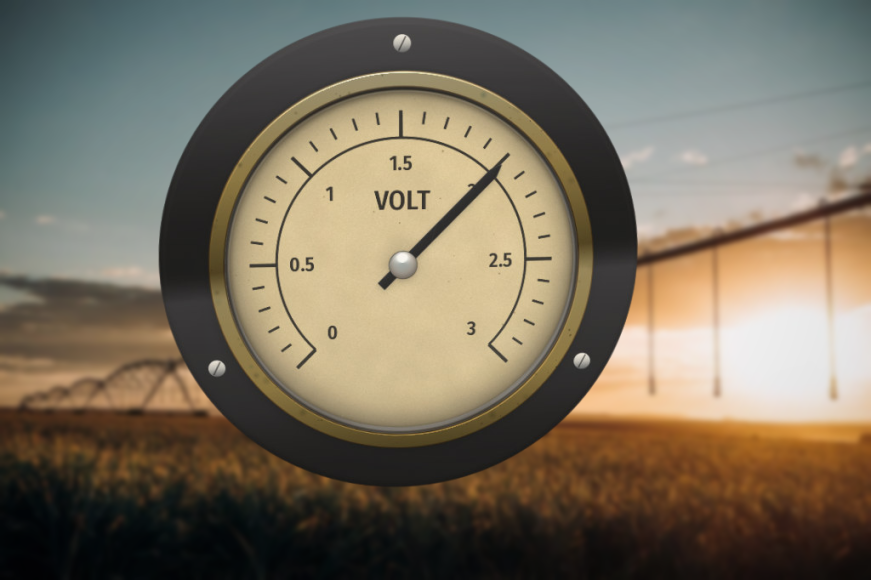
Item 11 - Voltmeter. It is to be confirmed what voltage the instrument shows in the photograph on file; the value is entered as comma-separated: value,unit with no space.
2,V
